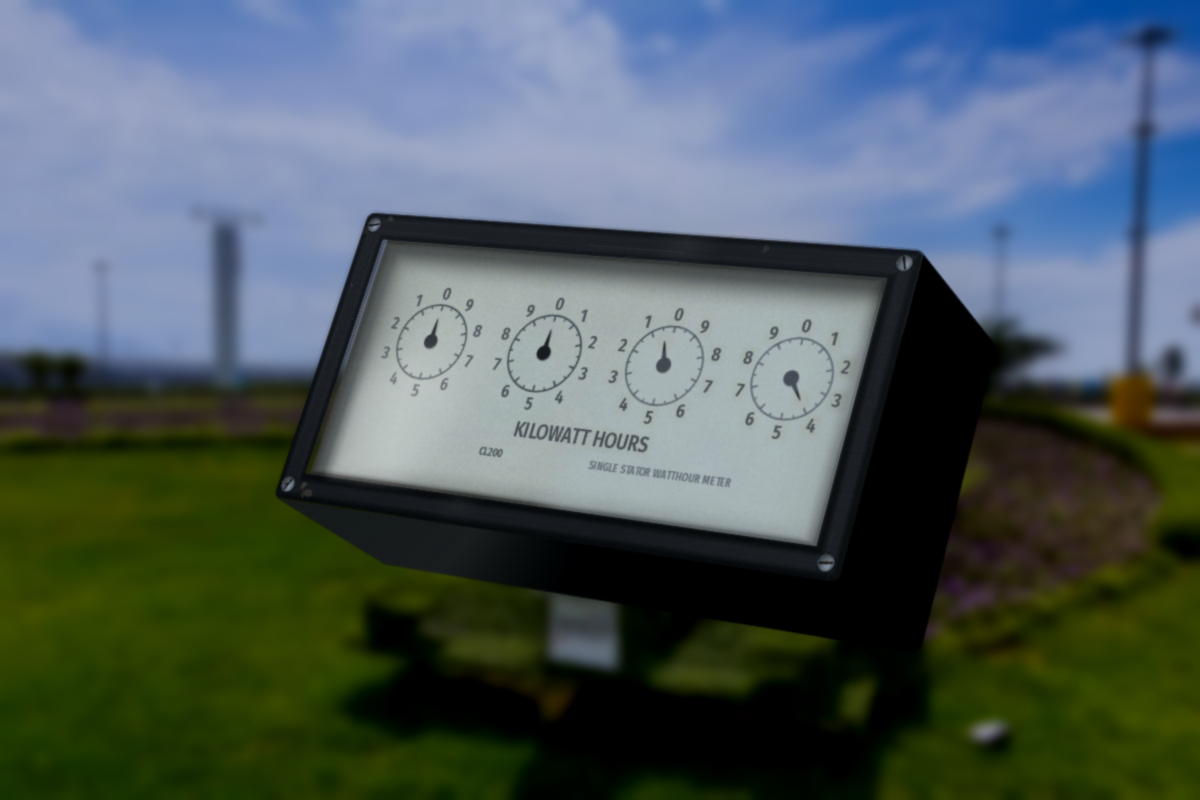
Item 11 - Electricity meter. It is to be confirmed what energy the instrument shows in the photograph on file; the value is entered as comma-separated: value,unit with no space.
4,kWh
